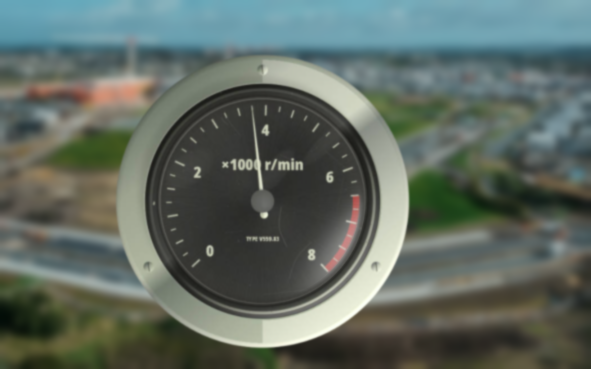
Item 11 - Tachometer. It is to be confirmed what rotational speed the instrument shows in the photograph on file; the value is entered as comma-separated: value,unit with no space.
3750,rpm
